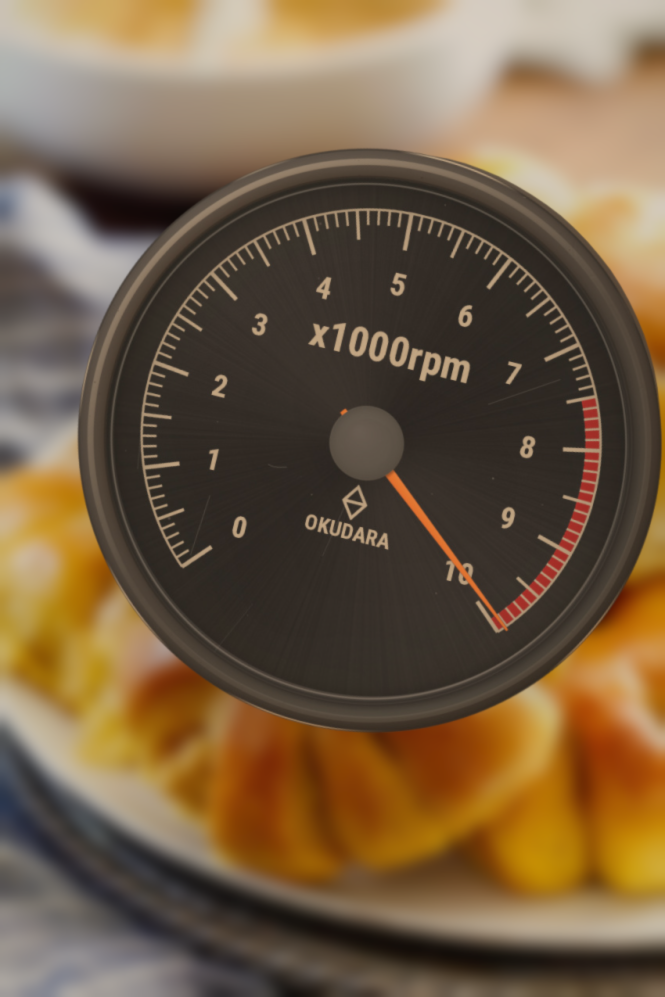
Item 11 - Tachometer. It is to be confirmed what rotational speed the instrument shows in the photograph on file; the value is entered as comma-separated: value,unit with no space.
9900,rpm
